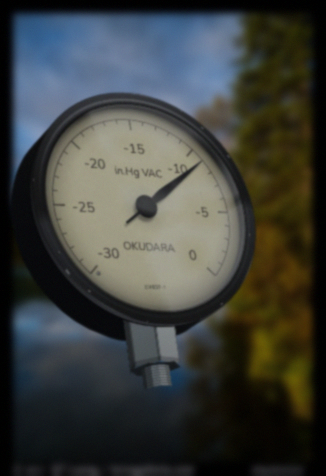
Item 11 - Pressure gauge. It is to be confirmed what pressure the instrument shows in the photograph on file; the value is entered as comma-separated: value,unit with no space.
-9,inHg
